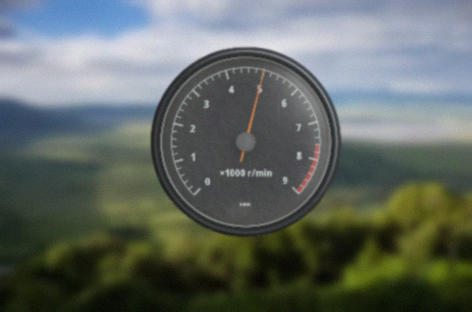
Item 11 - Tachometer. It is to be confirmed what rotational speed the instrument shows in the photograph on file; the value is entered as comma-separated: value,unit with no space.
5000,rpm
